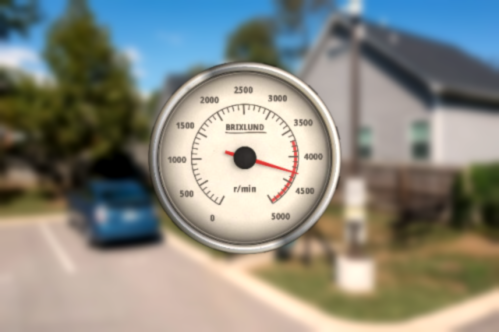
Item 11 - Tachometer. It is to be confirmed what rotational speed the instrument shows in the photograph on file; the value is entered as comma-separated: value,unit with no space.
4300,rpm
